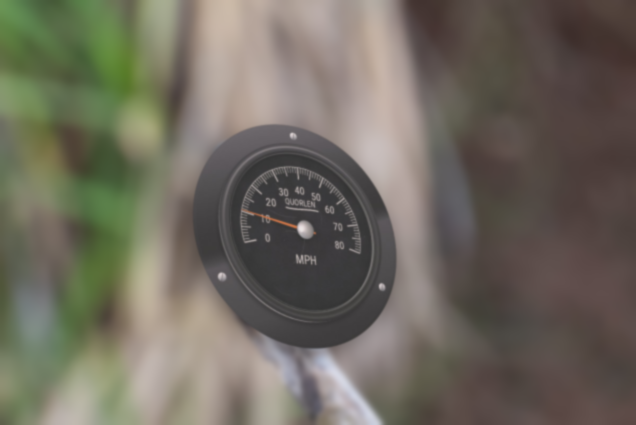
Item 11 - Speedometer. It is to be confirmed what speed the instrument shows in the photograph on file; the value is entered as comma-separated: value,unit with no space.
10,mph
